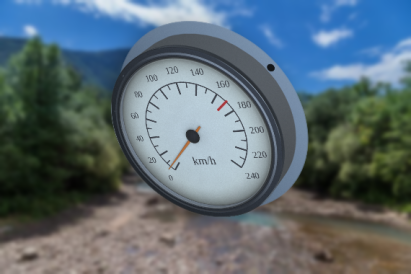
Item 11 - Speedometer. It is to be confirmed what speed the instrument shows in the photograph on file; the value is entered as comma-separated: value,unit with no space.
5,km/h
